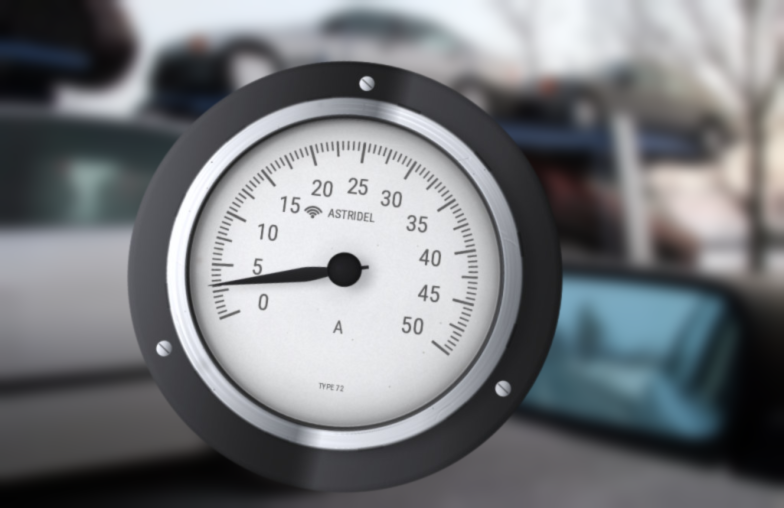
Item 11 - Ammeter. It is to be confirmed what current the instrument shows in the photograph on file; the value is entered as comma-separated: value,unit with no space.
3,A
